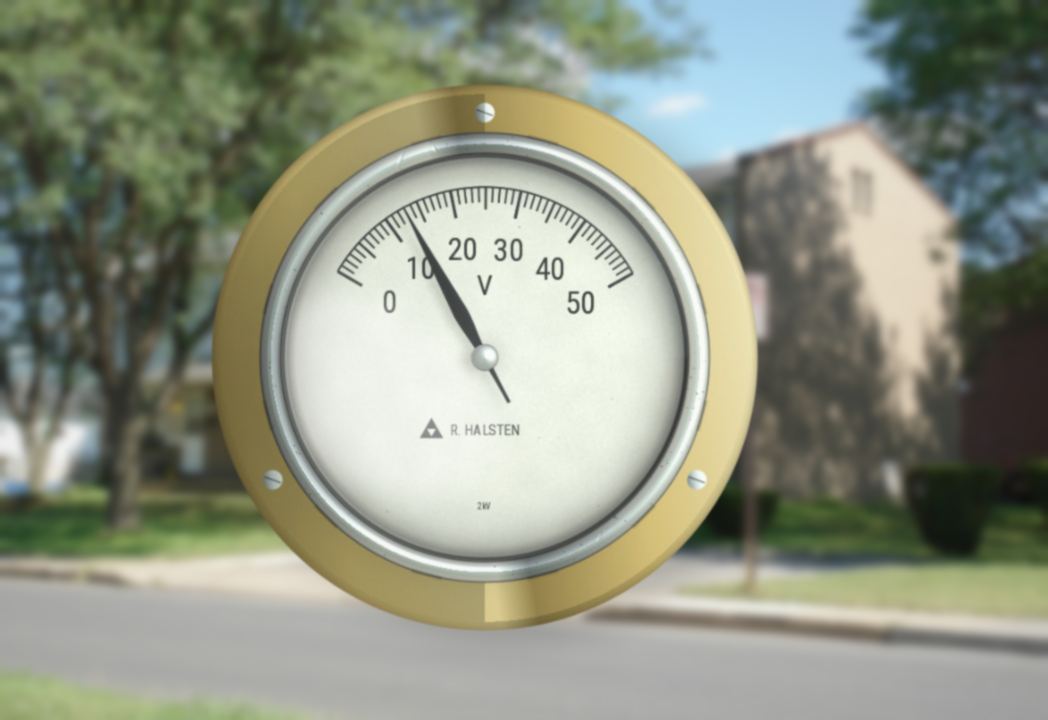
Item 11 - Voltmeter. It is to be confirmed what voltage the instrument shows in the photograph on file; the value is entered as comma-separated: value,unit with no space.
13,V
